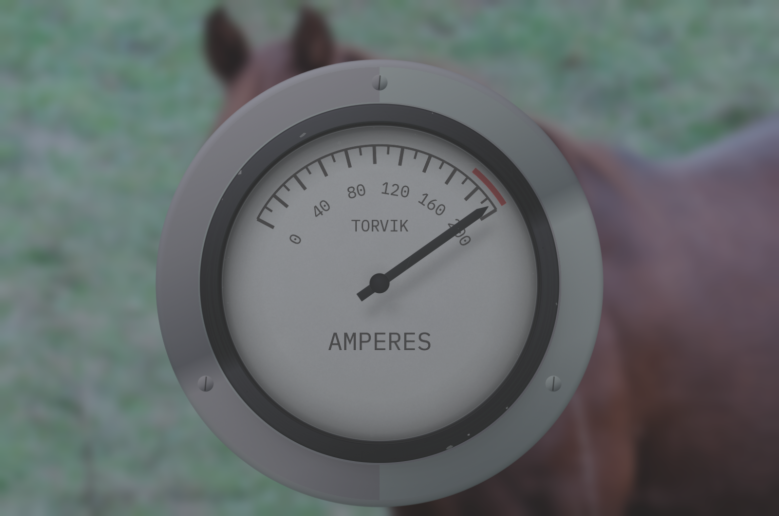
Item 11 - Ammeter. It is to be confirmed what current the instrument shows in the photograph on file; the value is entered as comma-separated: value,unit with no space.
195,A
